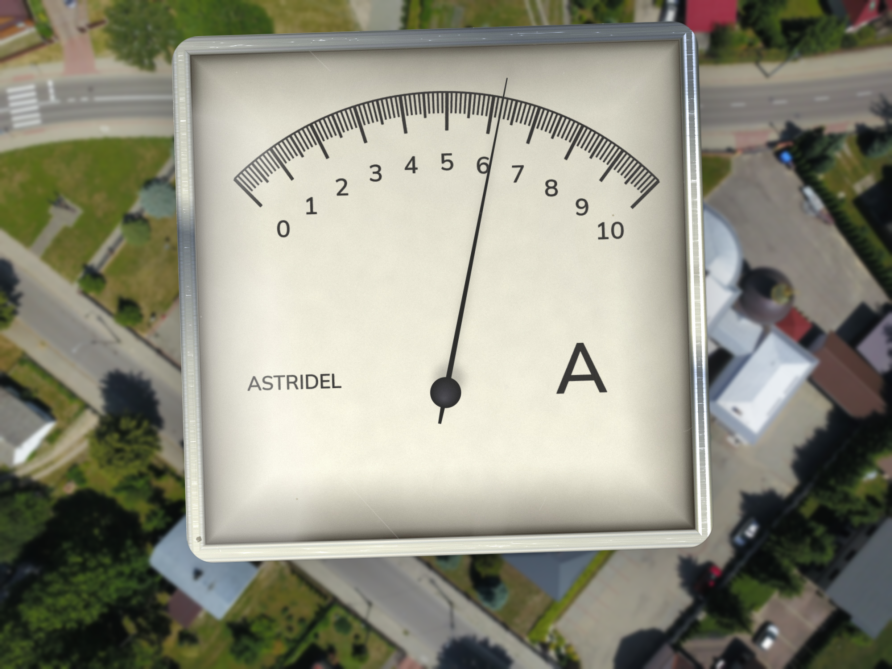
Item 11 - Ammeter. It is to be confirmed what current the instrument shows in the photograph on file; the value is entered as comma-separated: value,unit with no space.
6.2,A
